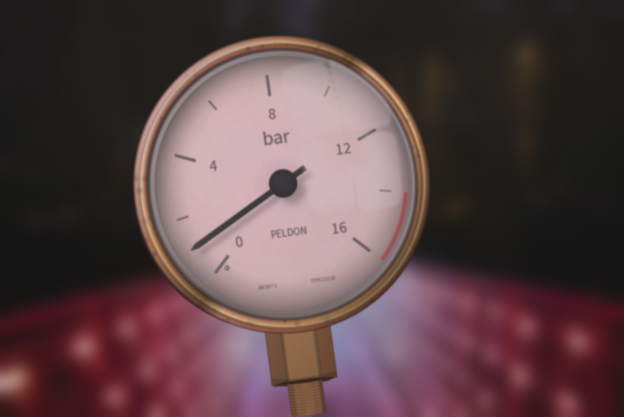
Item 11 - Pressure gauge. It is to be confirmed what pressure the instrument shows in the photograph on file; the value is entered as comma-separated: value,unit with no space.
1,bar
